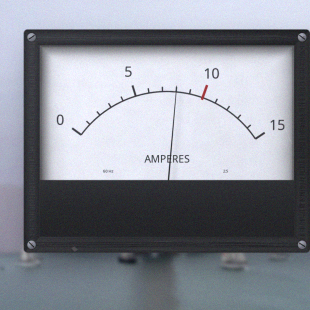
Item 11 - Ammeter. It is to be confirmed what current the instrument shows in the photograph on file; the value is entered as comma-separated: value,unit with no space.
8,A
